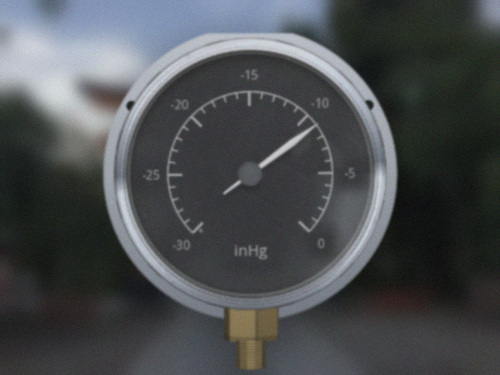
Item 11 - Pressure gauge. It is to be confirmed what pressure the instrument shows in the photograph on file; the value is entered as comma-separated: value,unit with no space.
-9,inHg
